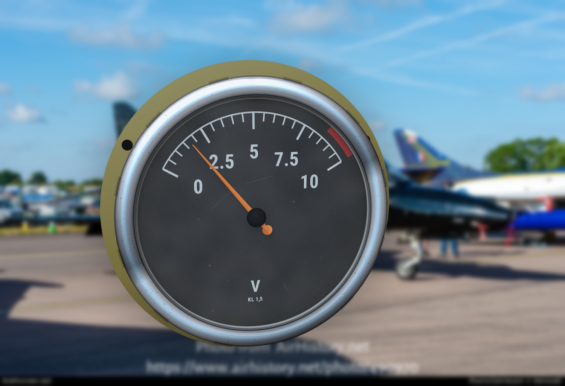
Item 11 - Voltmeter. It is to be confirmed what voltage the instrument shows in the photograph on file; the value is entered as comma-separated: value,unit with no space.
1.75,V
